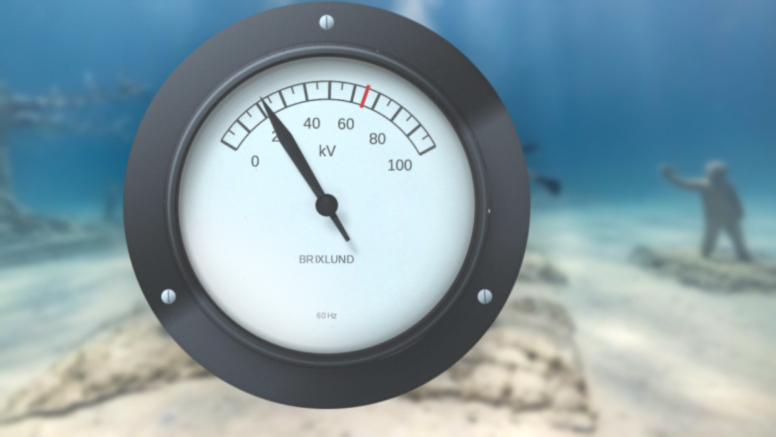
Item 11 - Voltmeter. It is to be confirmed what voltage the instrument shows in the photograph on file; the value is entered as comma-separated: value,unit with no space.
22.5,kV
